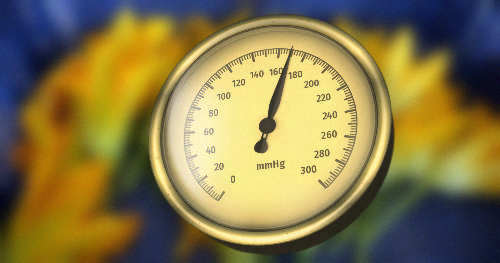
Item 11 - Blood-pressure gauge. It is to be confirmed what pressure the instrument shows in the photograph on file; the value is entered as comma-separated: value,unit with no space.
170,mmHg
